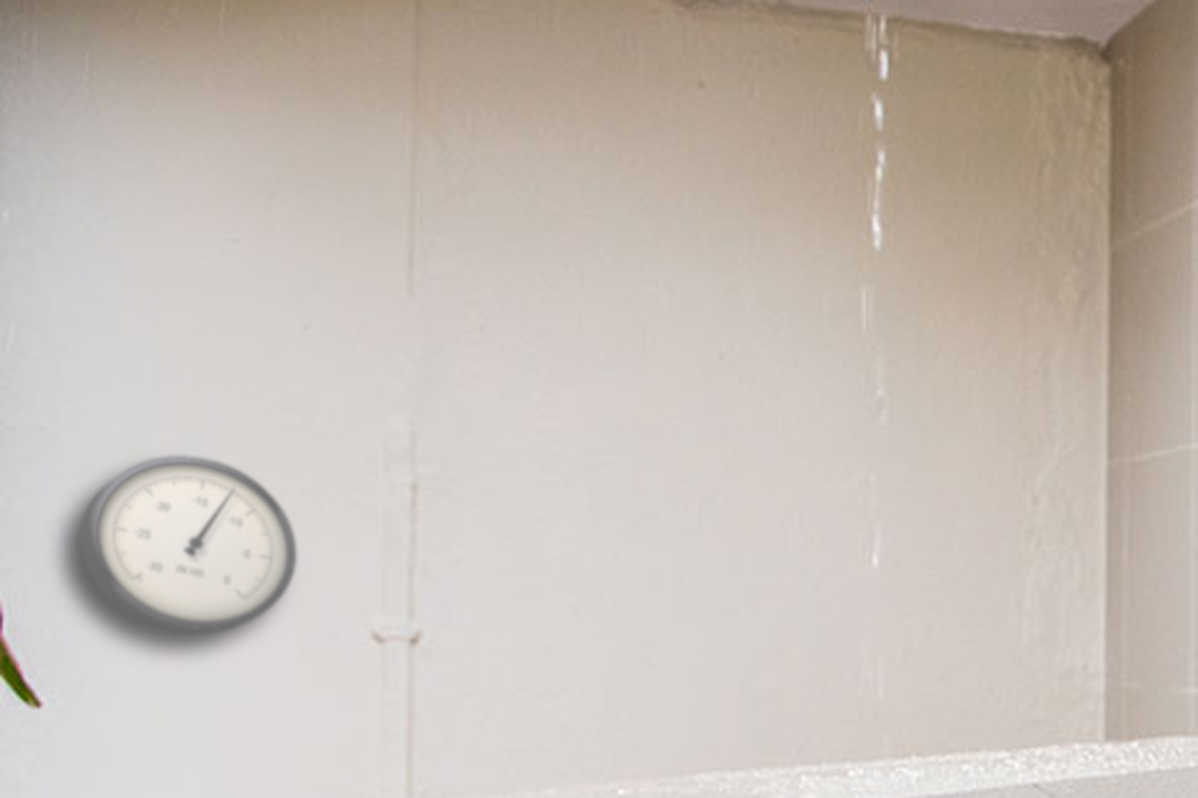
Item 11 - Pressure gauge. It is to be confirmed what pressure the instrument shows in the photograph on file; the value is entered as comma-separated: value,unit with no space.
-12.5,inHg
